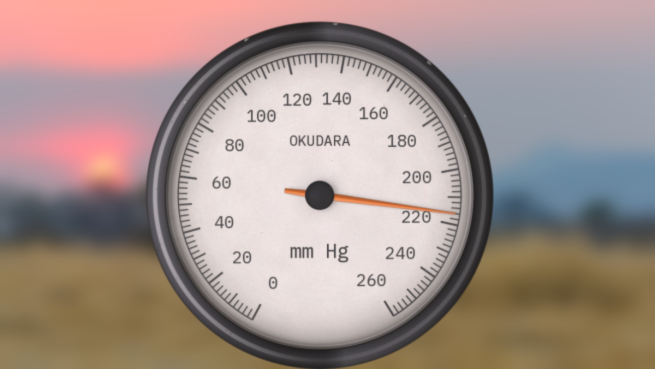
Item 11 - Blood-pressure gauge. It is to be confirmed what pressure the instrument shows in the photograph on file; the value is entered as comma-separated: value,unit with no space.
216,mmHg
